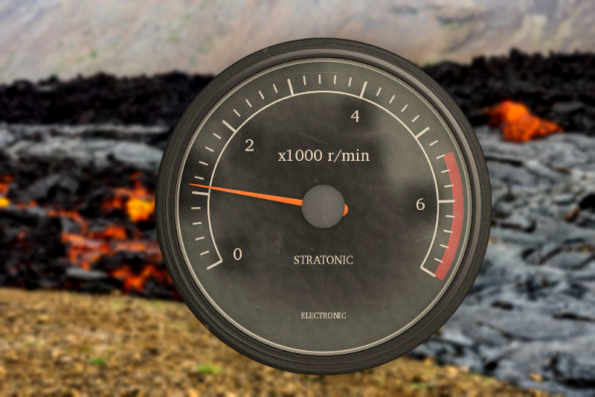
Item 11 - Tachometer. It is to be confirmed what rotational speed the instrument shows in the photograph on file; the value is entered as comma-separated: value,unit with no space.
1100,rpm
